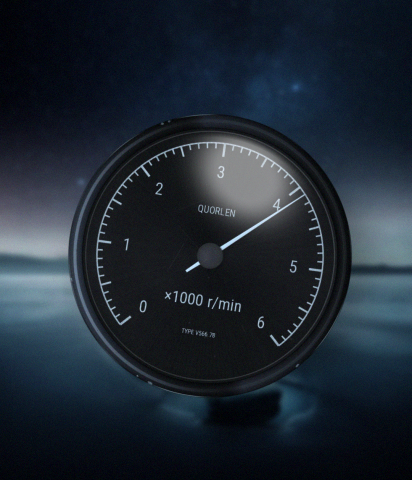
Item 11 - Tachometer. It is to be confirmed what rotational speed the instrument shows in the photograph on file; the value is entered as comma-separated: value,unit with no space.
4100,rpm
